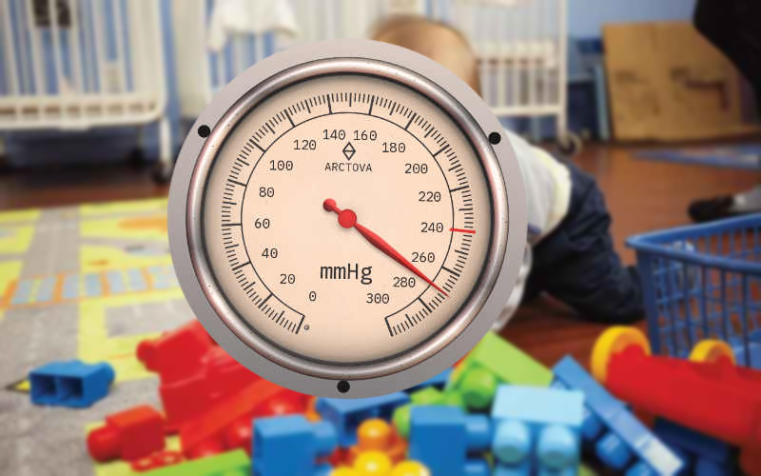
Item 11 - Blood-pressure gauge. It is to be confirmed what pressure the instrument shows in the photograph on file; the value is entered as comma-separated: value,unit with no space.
270,mmHg
